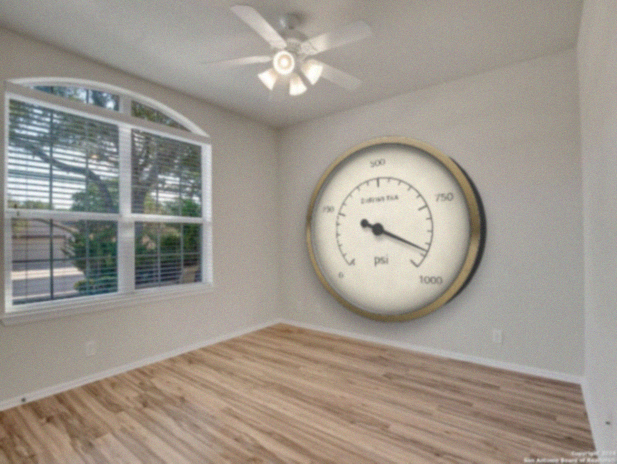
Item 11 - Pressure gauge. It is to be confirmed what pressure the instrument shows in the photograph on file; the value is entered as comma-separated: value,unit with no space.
925,psi
